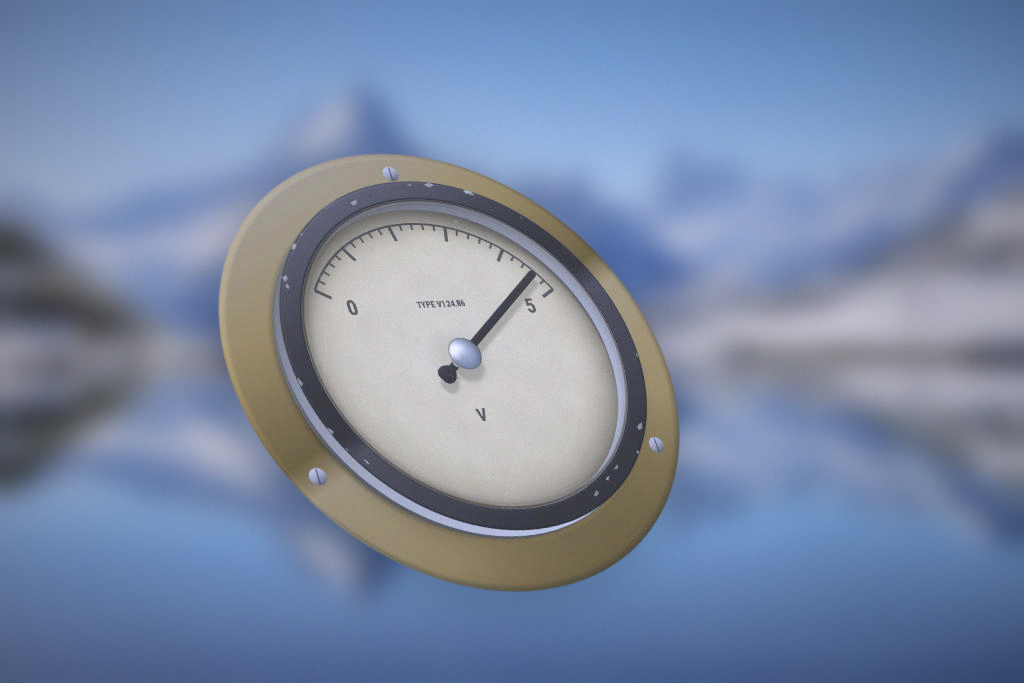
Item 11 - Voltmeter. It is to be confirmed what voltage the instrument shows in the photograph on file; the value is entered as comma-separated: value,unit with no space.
4.6,V
